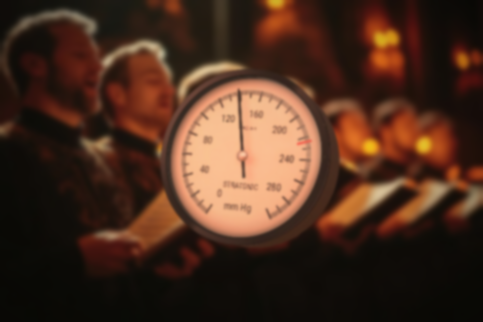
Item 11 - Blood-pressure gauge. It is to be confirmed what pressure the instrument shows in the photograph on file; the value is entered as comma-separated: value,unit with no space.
140,mmHg
